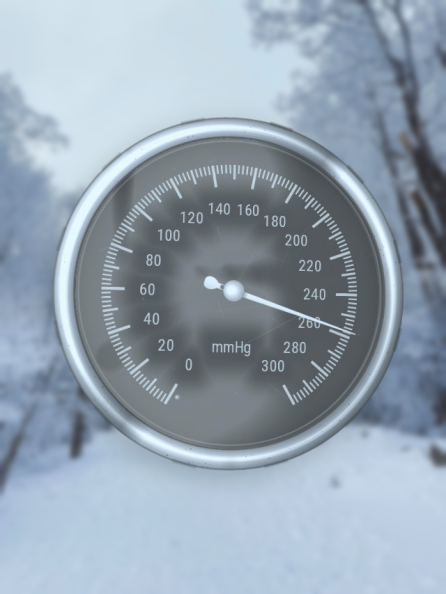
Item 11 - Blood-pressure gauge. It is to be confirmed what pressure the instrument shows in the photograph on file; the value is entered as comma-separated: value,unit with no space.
258,mmHg
